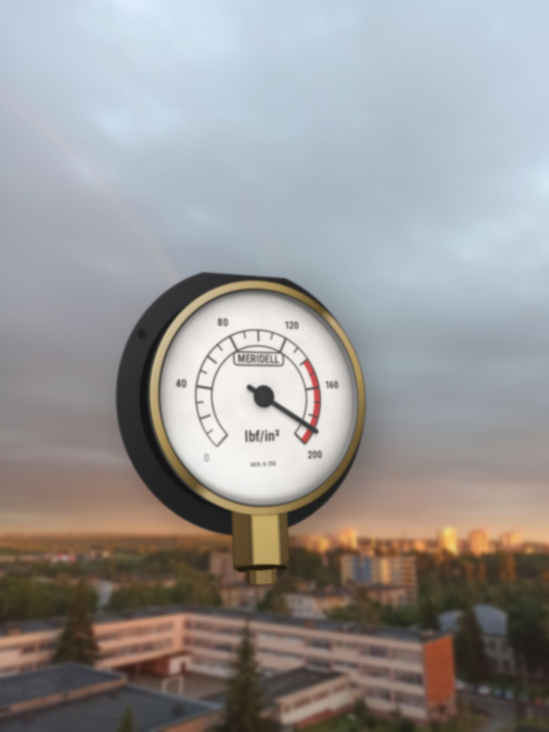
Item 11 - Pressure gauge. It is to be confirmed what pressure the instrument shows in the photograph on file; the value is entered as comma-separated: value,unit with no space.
190,psi
